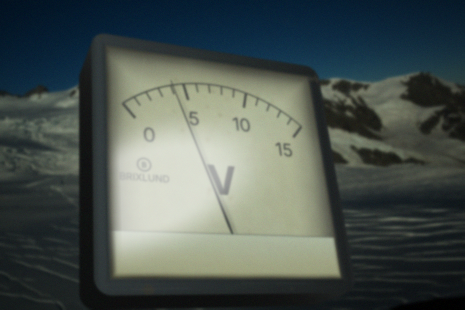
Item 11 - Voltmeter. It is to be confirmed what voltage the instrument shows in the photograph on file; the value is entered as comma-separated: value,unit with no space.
4,V
